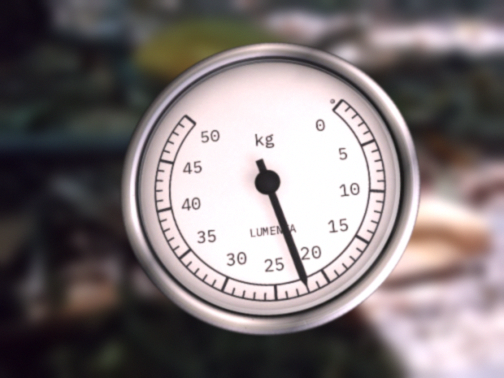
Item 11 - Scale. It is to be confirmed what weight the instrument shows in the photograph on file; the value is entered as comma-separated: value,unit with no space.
22,kg
